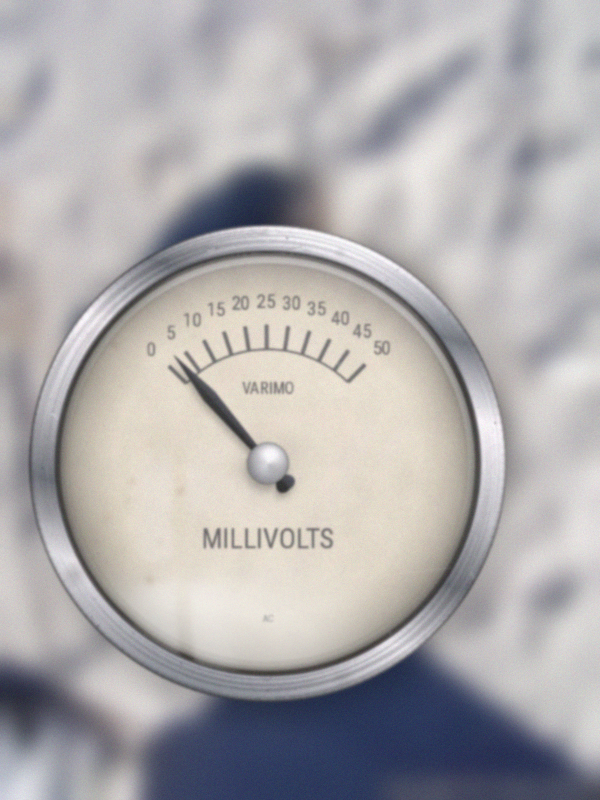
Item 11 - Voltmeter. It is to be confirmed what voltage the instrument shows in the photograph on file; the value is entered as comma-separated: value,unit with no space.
2.5,mV
